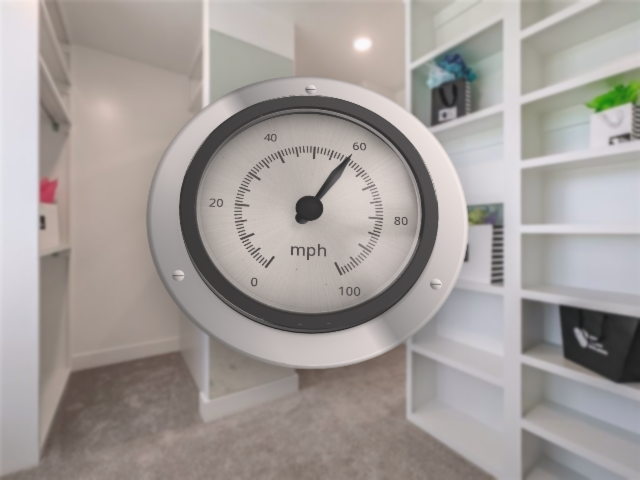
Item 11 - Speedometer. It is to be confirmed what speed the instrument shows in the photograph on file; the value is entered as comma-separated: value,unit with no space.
60,mph
